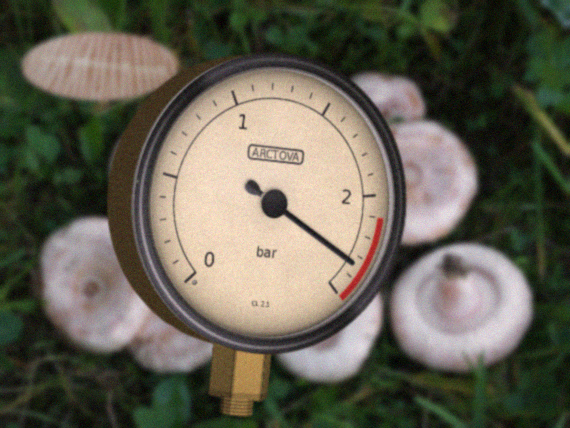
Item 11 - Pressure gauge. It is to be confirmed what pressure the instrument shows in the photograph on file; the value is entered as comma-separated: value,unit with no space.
2.35,bar
